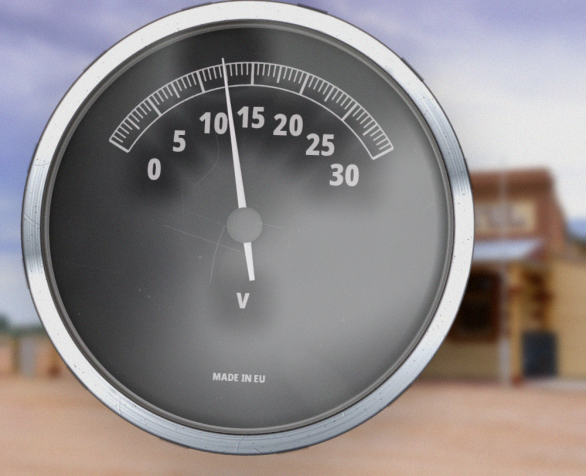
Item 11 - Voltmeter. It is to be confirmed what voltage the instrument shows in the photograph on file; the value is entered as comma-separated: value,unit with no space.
12.5,V
